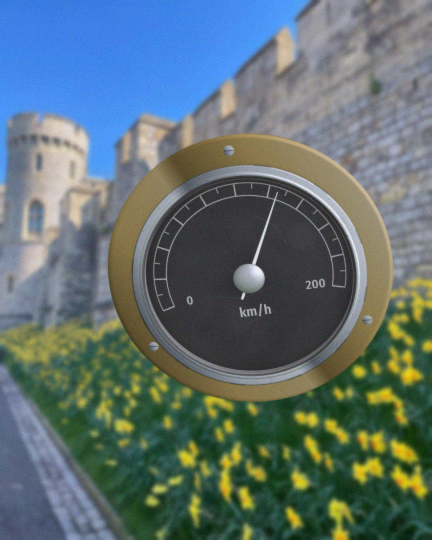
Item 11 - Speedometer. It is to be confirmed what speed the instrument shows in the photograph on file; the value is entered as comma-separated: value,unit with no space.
125,km/h
